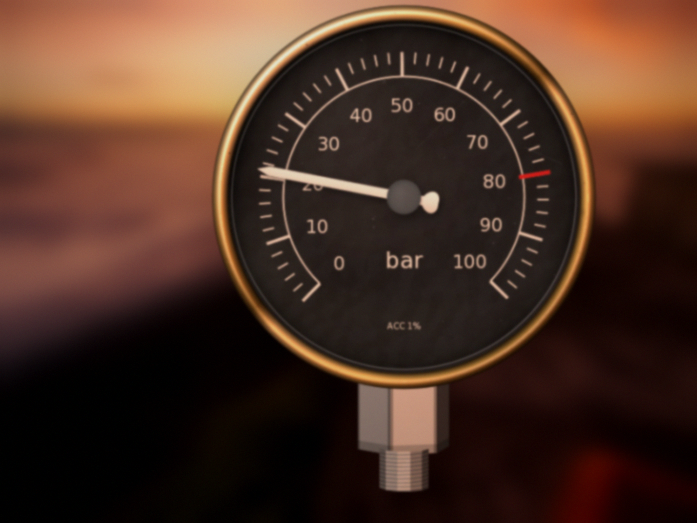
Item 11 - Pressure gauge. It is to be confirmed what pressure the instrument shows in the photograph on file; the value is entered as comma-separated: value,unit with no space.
21,bar
